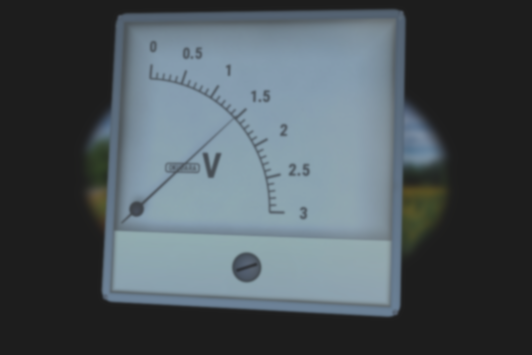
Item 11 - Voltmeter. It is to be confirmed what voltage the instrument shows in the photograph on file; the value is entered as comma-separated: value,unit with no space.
1.5,V
